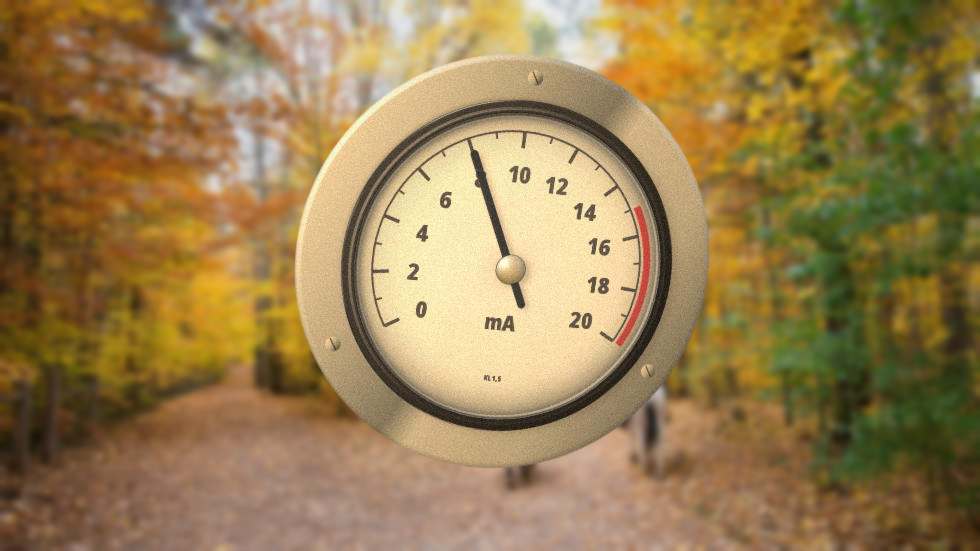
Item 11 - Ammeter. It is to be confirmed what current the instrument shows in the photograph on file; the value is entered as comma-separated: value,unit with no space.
8,mA
